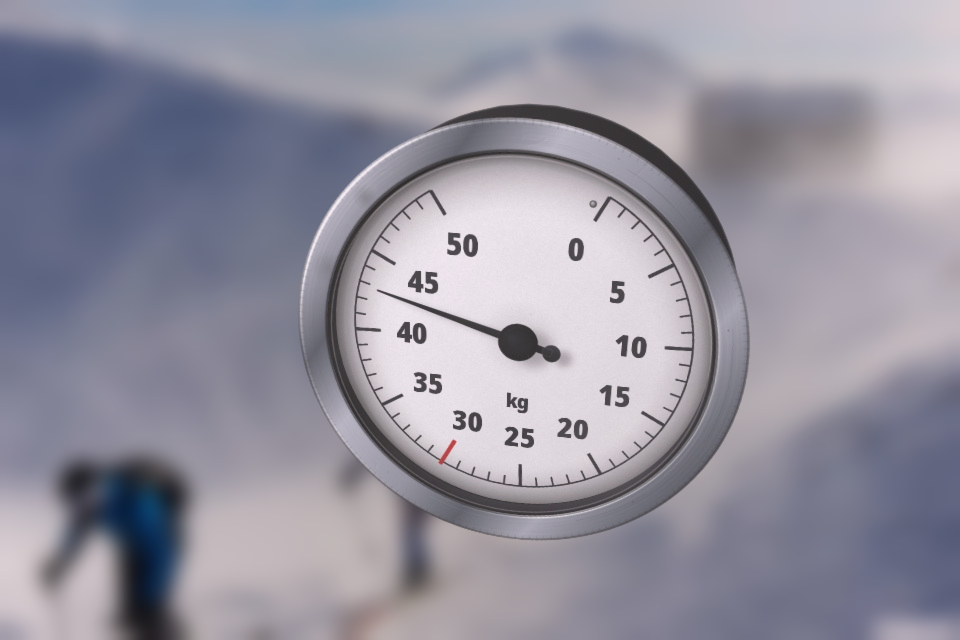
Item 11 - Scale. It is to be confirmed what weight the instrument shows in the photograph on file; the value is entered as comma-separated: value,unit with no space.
43,kg
